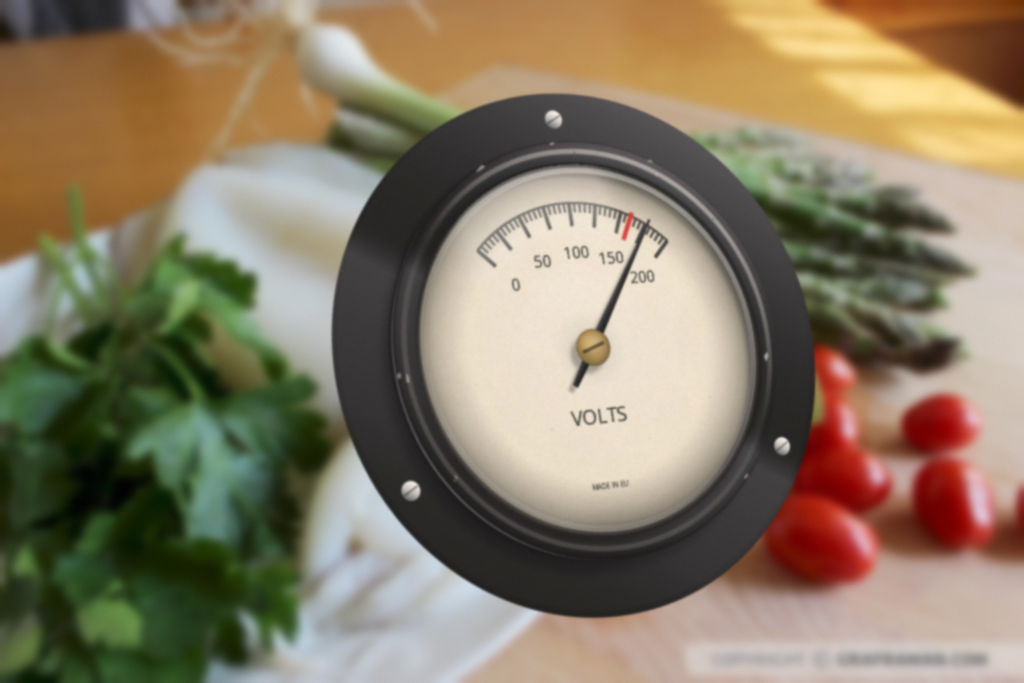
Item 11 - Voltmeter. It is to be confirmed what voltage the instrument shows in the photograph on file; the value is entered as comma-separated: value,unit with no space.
175,V
